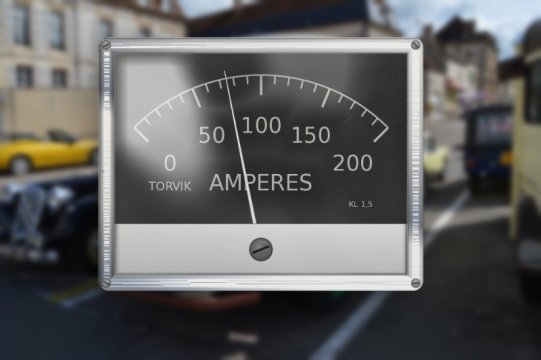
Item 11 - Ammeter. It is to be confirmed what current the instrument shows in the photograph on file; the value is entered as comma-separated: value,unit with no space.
75,A
